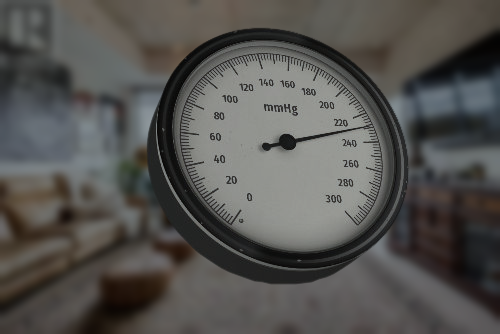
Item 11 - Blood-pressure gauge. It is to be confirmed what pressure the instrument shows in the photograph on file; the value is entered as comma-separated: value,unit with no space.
230,mmHg
